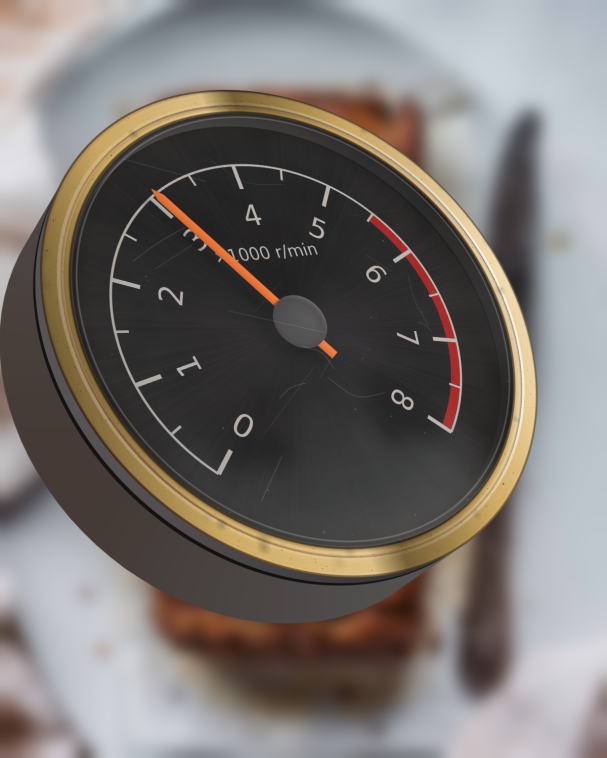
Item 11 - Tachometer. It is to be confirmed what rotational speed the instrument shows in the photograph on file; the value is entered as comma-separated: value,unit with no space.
3000,rpm
